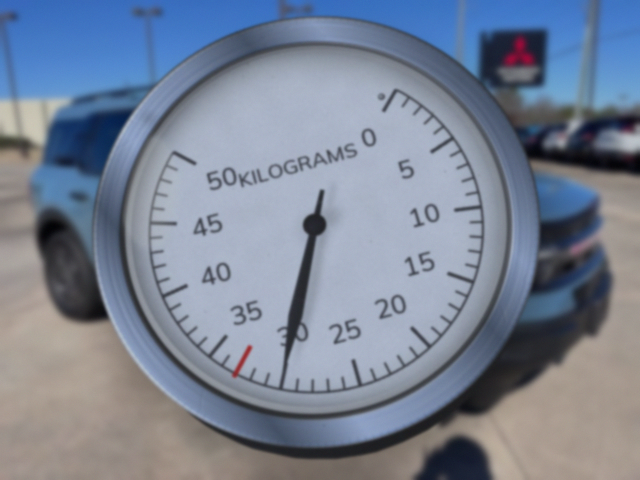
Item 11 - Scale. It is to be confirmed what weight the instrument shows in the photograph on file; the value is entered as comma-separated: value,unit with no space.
30,kg
